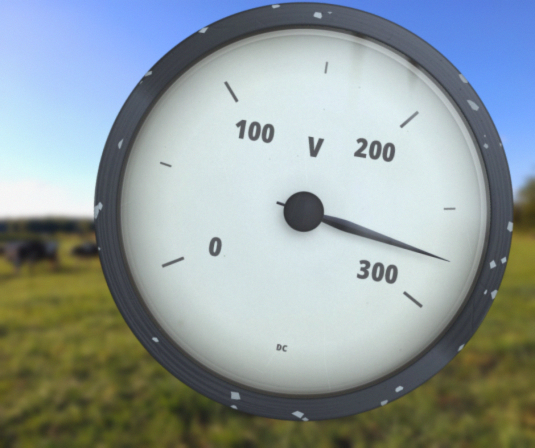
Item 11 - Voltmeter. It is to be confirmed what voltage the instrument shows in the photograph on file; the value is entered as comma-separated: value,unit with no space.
275,V
